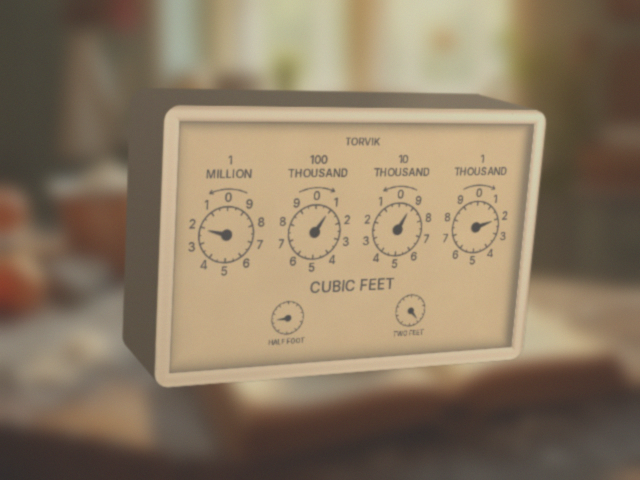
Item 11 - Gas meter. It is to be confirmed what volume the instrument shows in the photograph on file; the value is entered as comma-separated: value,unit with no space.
209200,ft³
